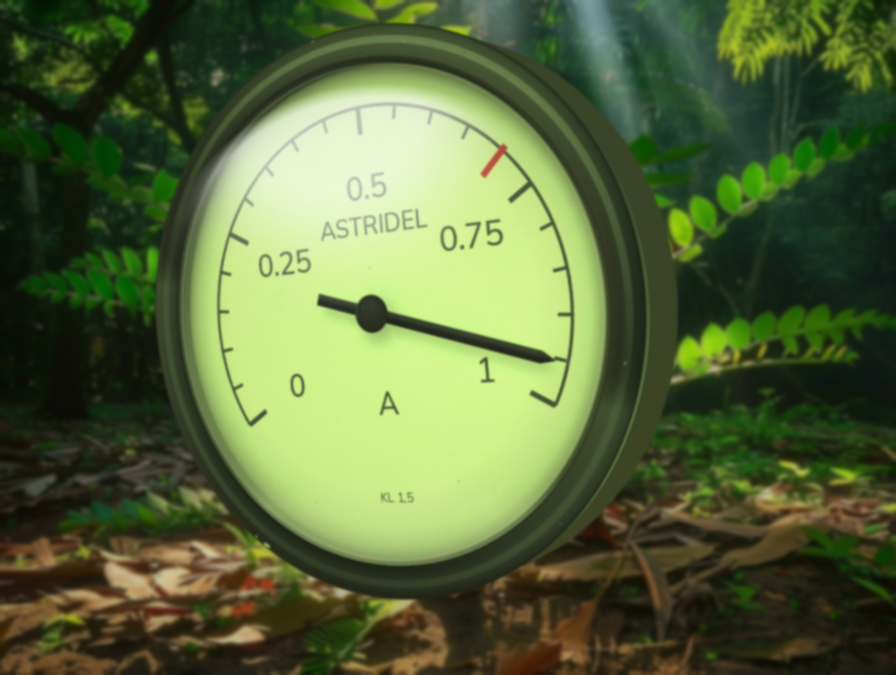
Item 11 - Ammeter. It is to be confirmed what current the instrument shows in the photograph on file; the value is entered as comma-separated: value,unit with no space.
0.95,A
